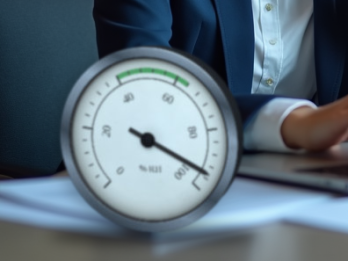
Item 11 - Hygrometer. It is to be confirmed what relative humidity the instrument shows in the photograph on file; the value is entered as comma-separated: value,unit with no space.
94,%
